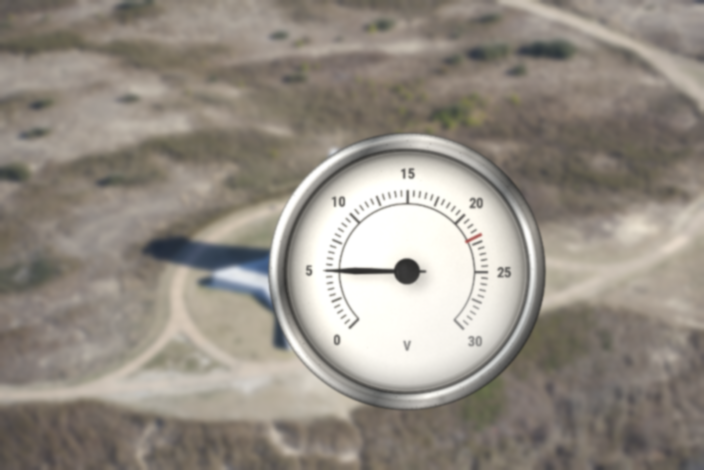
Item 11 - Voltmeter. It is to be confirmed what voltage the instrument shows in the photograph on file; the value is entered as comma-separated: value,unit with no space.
5,V
